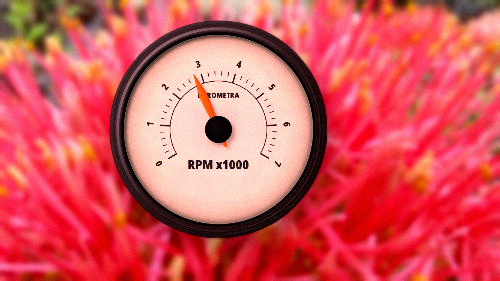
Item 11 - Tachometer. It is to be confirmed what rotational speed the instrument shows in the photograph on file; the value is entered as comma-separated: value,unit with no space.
2800,rpm
